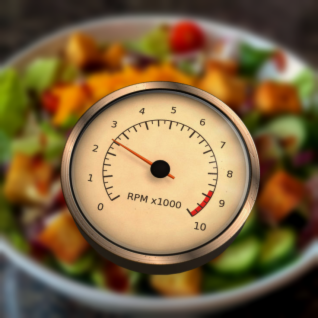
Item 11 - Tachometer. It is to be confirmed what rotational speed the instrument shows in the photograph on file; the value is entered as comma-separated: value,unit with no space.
2500,rpm
